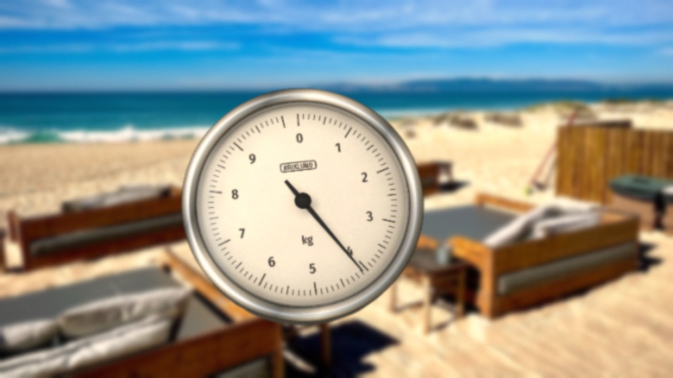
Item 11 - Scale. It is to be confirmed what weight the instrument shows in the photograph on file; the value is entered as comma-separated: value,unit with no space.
4.1,kg
